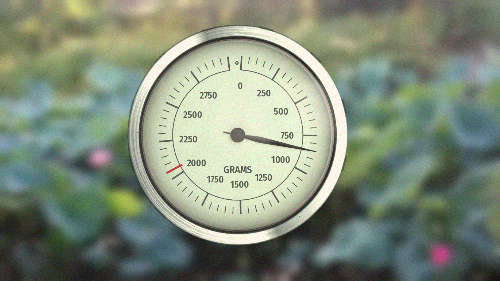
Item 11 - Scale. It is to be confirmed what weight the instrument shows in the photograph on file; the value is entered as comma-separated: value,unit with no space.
850,g
